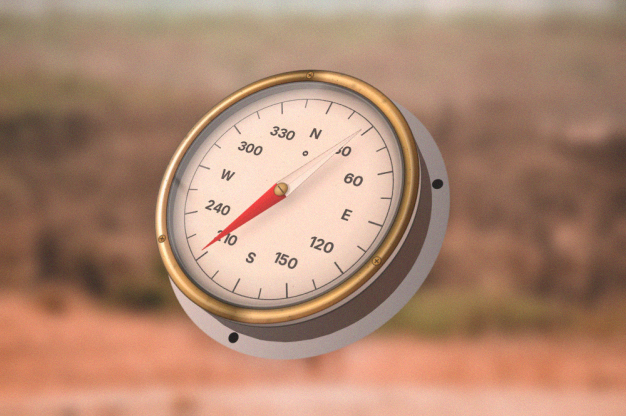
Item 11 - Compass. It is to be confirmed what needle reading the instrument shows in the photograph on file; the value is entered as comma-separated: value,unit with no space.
210,°
